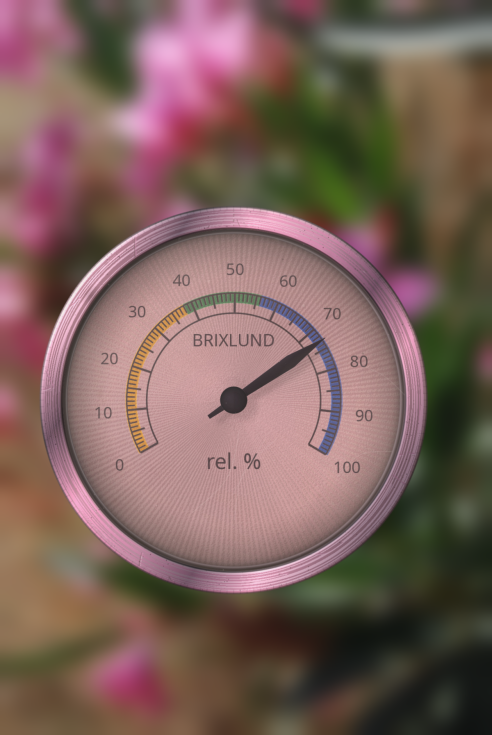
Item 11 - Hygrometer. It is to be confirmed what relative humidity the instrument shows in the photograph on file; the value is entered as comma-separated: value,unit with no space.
73,%
